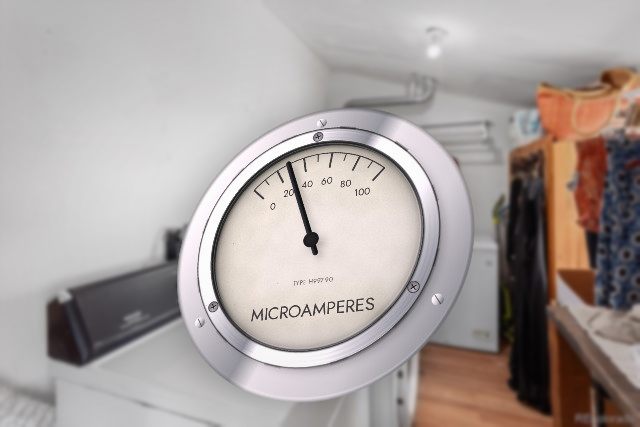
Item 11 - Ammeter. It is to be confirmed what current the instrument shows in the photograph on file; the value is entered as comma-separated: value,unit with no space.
30,µA
